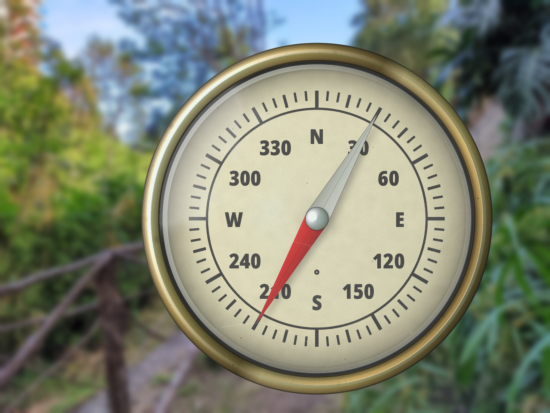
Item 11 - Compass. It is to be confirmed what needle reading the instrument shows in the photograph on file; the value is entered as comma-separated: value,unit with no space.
210,°
